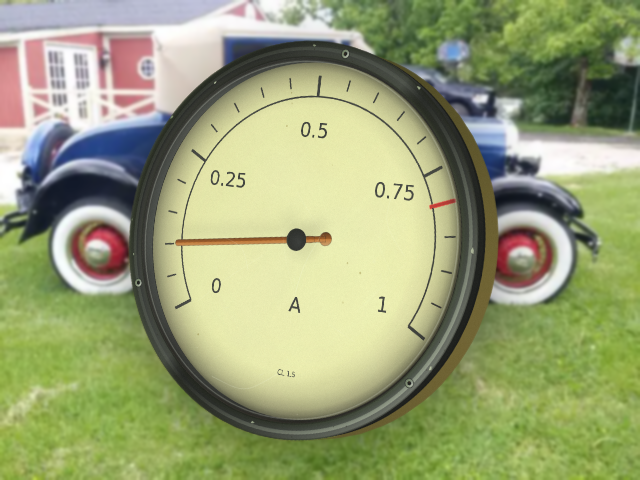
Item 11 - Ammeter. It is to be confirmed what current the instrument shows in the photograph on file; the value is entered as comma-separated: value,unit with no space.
0.1,A
